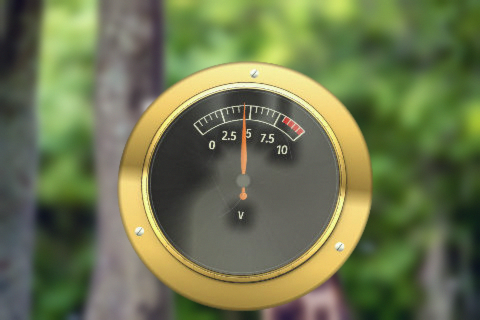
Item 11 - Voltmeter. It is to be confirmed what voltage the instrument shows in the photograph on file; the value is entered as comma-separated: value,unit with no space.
4.5,V
